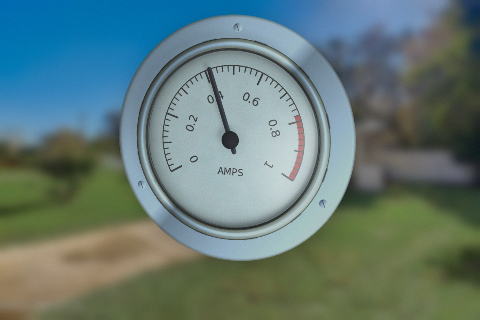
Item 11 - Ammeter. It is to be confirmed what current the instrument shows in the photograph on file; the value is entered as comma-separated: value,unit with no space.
0.42,A
